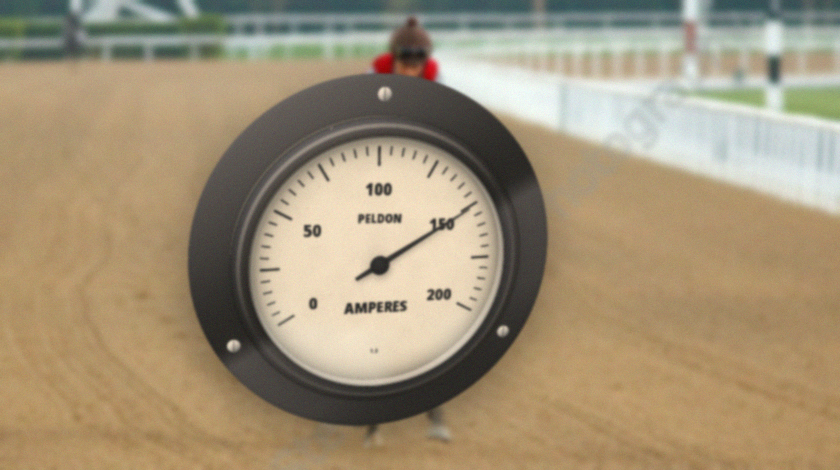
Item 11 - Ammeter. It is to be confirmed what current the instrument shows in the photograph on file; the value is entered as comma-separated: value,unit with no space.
150,A
